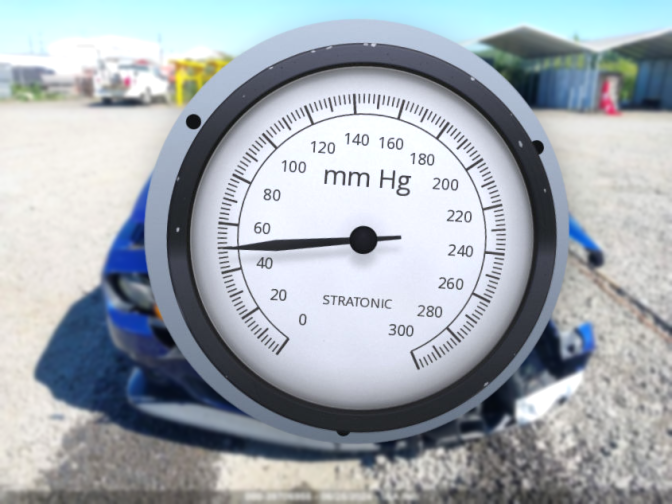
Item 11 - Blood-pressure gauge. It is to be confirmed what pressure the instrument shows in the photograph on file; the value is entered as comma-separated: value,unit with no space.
50,mmHg
